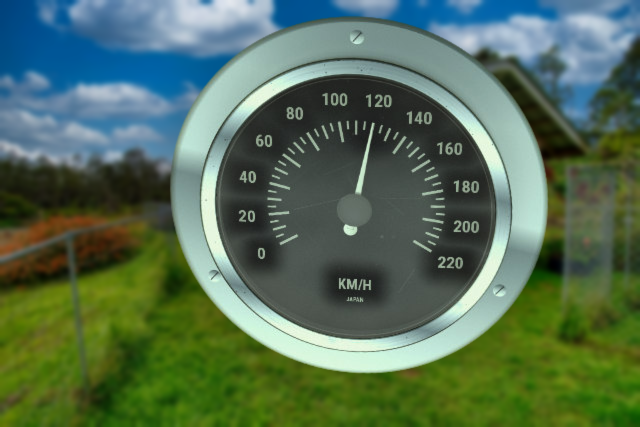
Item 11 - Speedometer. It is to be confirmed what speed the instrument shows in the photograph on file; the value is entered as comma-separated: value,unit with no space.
120,km/h
